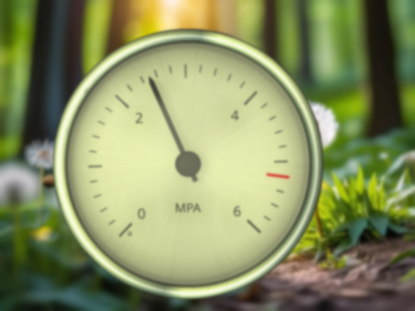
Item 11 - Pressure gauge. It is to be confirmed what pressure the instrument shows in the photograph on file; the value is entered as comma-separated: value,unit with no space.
2.5,MPa
